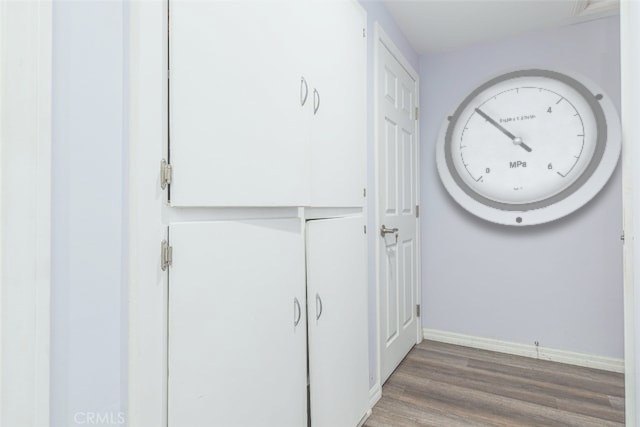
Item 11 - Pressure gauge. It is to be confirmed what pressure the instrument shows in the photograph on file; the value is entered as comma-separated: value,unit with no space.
2,MPa
